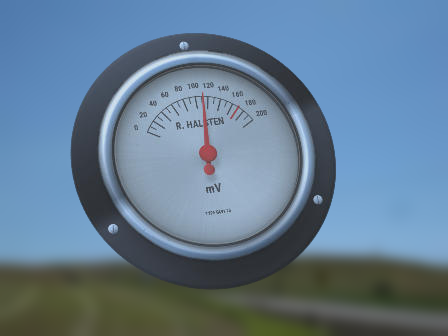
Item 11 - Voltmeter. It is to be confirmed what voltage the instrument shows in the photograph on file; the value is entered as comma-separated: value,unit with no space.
110,mV
